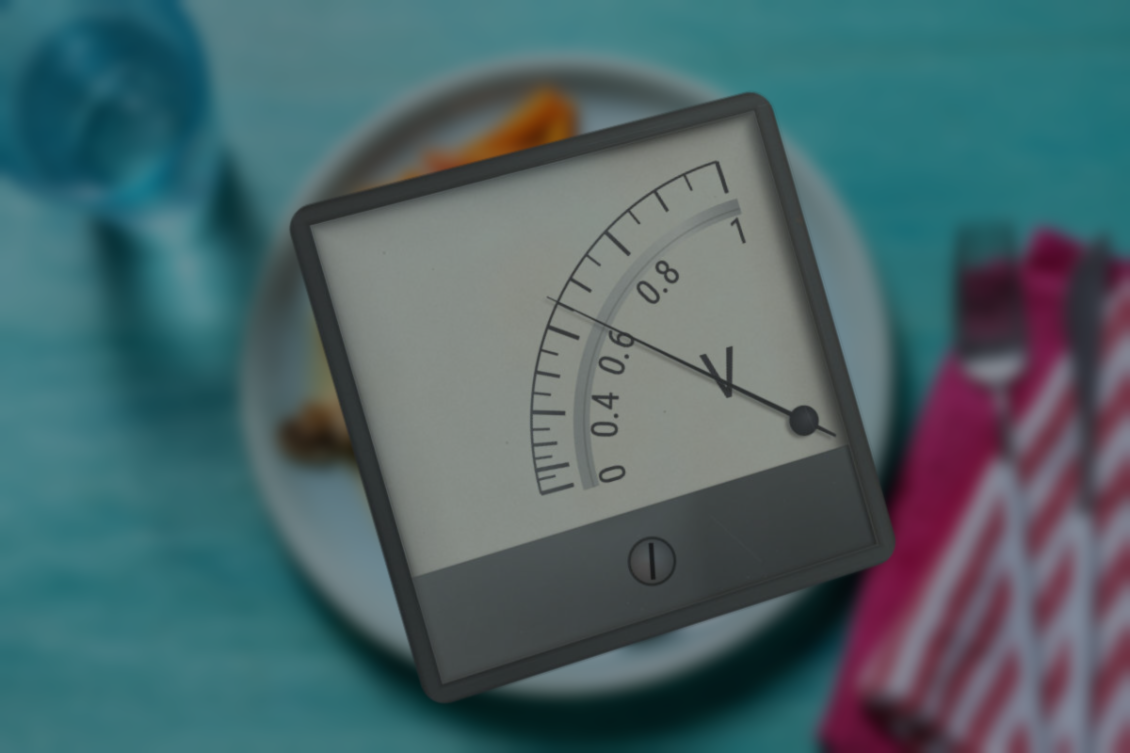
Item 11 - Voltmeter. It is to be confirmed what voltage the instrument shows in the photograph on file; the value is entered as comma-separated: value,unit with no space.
0.65,V
